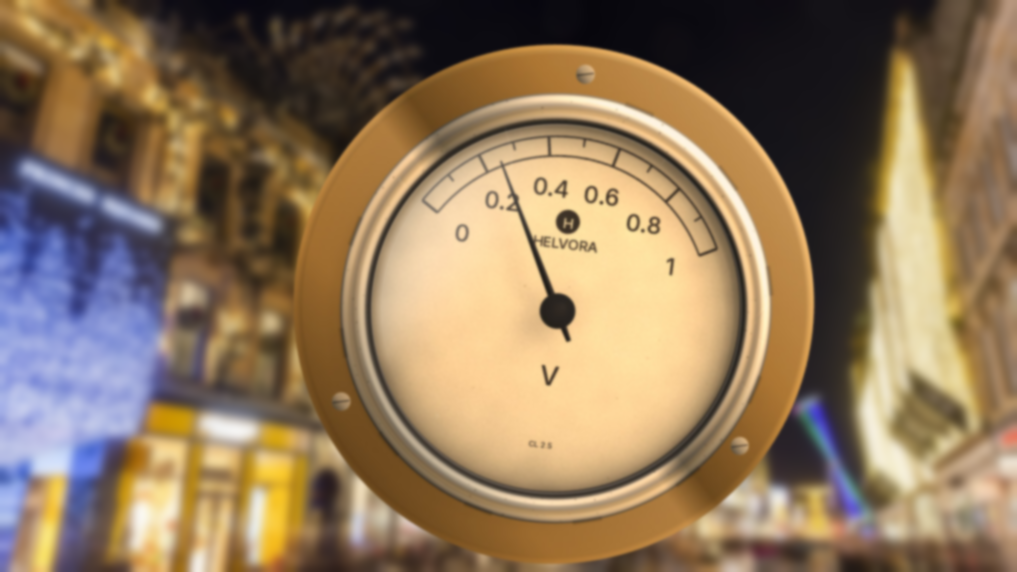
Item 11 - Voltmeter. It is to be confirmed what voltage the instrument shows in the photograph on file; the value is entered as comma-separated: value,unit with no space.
0.25,V
